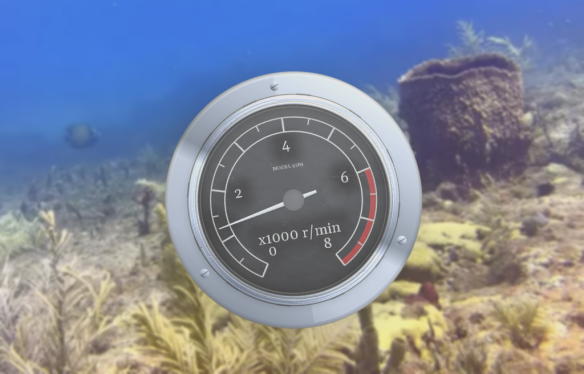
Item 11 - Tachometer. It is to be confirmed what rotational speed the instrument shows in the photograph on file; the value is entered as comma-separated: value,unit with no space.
1250,rpm
